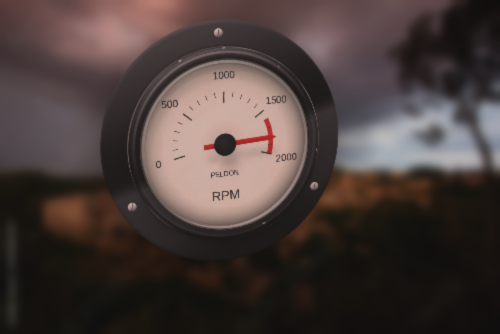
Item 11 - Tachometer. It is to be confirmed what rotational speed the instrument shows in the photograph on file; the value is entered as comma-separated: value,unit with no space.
1800,rpm
